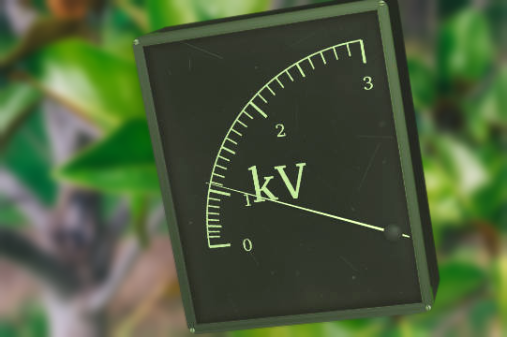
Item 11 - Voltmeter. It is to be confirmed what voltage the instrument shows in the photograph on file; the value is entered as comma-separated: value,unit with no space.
1.1,kV
